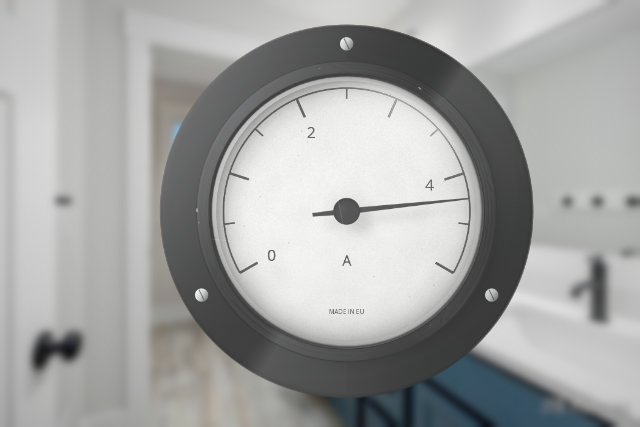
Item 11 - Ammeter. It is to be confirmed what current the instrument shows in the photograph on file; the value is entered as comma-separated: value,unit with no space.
4.25,A
